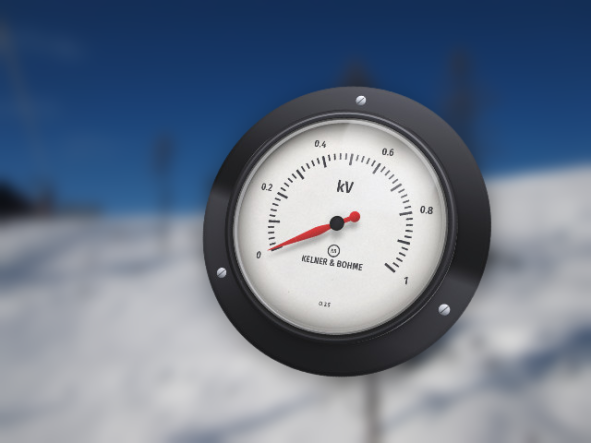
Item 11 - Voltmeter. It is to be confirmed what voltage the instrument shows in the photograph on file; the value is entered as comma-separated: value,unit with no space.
0,kV
